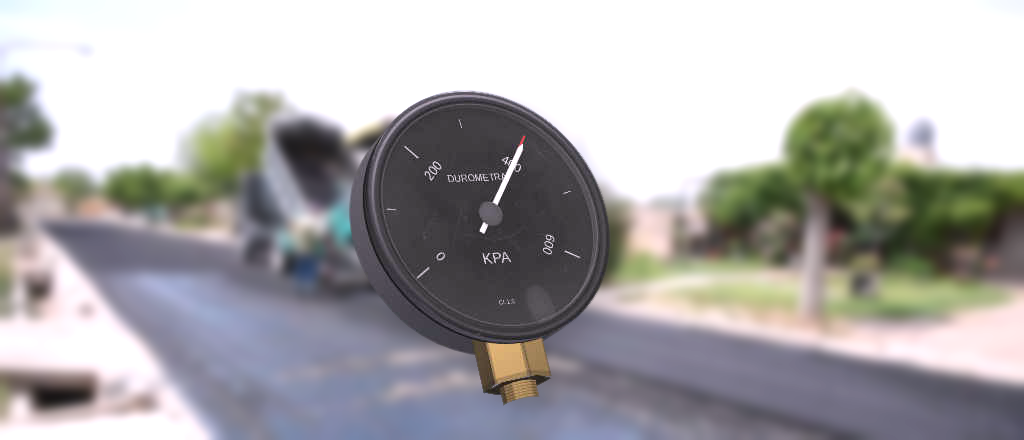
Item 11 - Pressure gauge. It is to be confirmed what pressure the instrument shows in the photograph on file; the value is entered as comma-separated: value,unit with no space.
400,kPa
